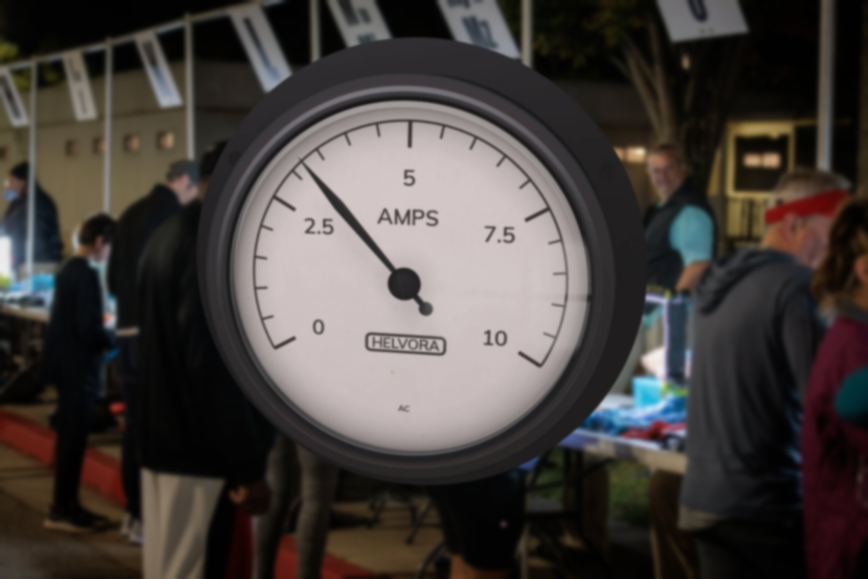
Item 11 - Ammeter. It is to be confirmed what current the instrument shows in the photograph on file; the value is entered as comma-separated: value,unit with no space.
3.25,A
